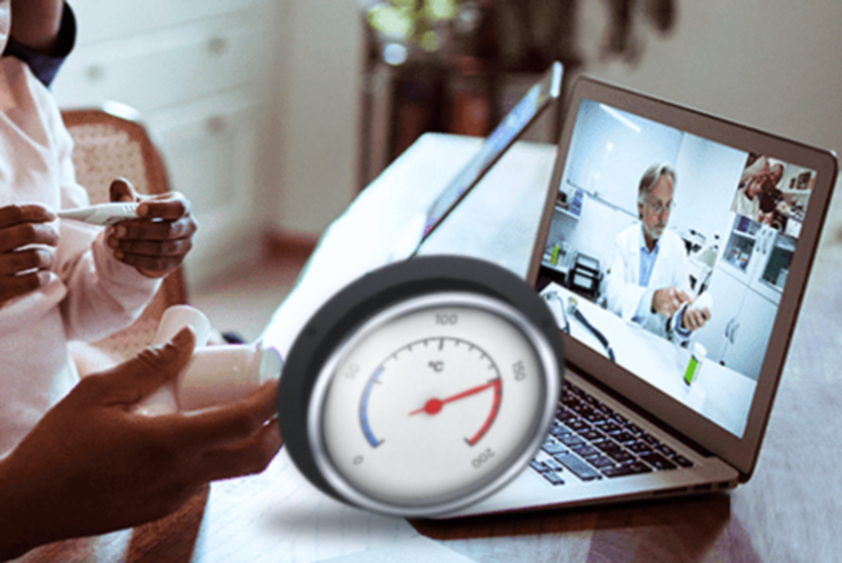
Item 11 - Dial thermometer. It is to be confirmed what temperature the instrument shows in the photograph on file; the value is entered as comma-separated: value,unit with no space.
150,°C
